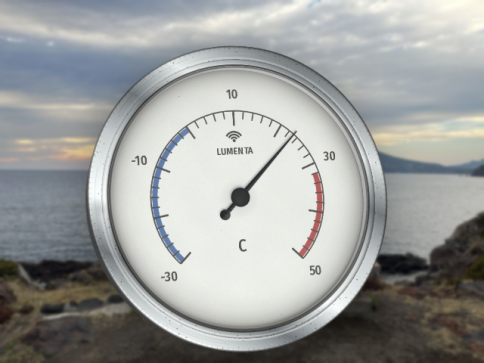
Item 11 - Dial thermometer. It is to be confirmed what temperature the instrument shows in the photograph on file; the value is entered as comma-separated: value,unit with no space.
23,°C
